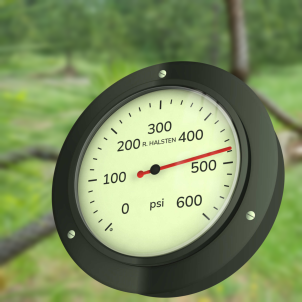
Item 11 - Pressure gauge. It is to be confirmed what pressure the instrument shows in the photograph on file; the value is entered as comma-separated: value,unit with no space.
480,psi
